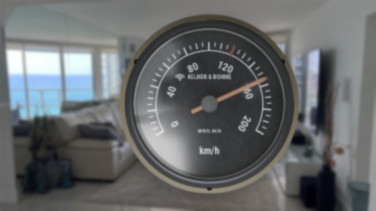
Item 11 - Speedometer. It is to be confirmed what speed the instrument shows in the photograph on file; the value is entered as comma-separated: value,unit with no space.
155,km/h
